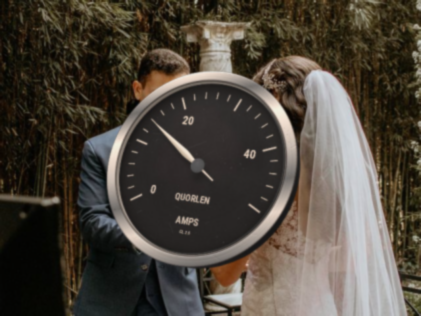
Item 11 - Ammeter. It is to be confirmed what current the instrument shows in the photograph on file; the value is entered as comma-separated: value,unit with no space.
14,A
